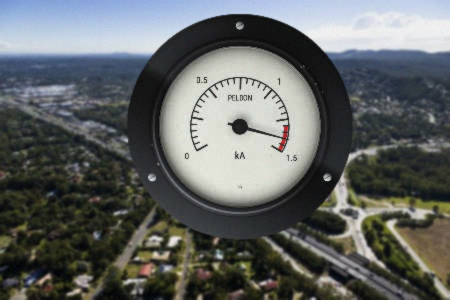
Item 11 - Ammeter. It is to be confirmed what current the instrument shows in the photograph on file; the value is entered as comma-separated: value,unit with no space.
1.4,kA
